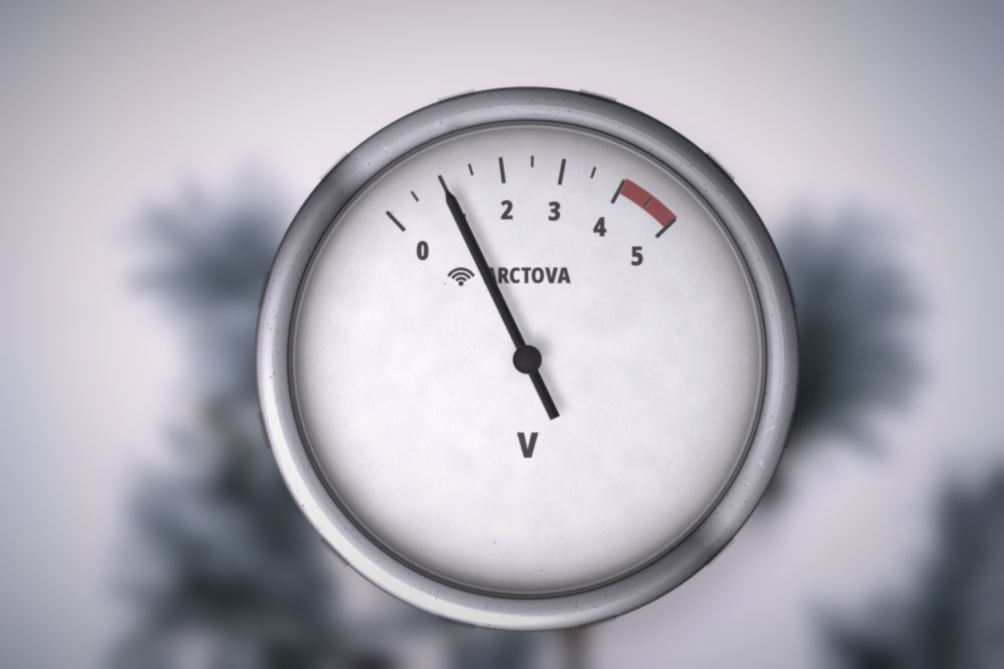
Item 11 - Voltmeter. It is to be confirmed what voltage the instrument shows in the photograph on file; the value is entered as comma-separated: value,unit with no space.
1,V
